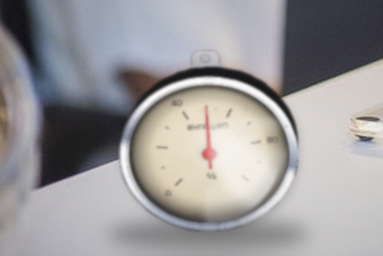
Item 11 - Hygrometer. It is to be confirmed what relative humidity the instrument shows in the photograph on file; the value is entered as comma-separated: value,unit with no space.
50,%
